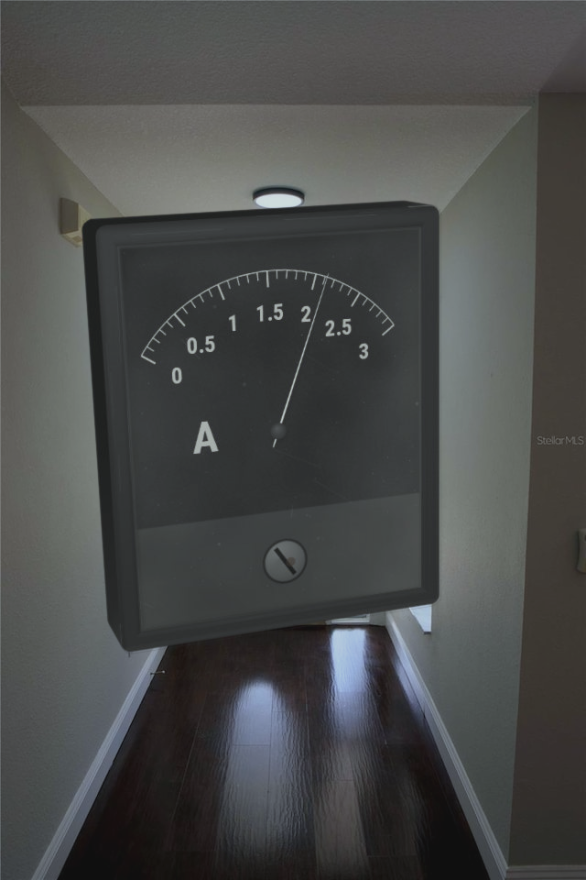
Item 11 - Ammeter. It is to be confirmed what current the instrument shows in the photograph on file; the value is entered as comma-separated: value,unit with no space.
2.1,A
